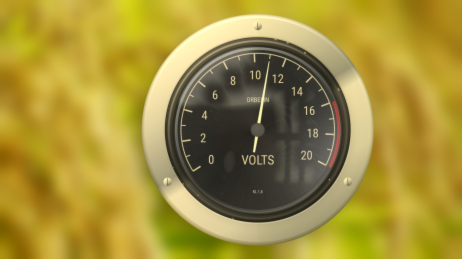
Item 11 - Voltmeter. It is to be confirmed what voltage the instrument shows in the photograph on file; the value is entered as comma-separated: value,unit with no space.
11,V
